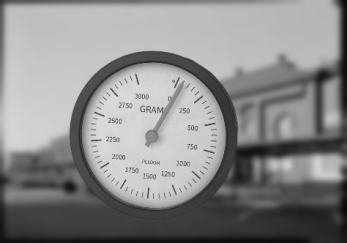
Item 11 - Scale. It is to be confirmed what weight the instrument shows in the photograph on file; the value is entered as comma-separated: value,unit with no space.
50,g
